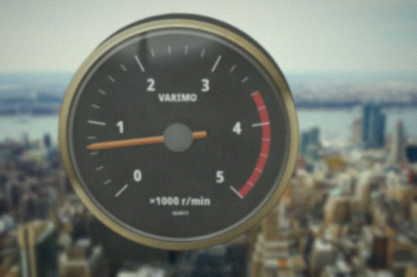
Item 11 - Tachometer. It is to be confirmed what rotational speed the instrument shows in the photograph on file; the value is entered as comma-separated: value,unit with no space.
700,rpm
